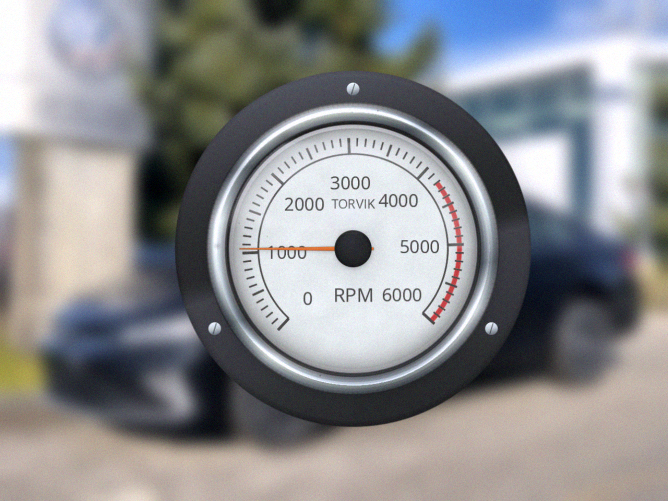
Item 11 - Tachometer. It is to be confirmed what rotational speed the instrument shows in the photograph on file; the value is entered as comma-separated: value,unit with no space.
1050,rpm
